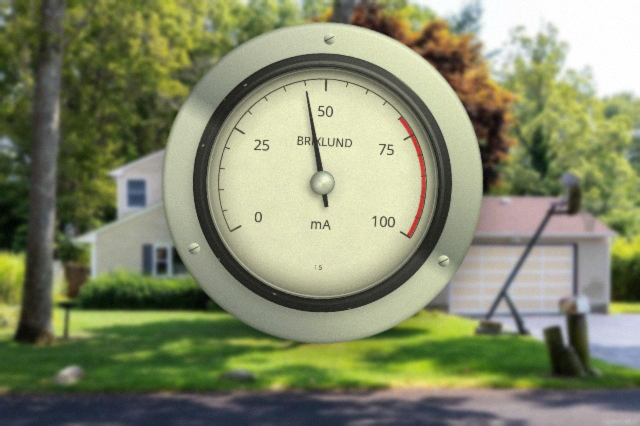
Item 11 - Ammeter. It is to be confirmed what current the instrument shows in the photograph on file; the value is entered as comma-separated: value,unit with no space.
45,mA
